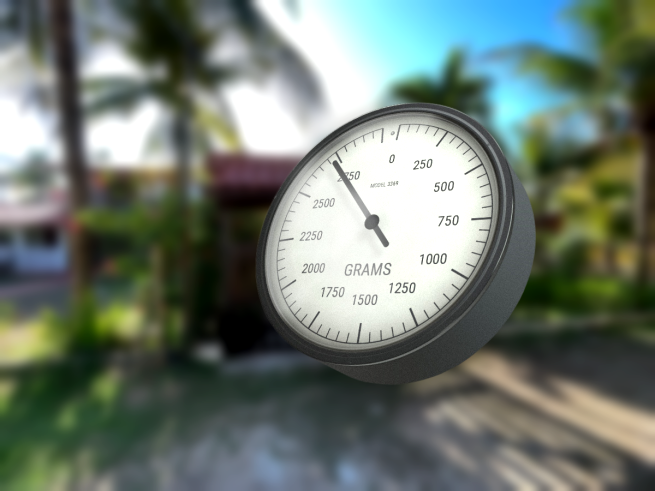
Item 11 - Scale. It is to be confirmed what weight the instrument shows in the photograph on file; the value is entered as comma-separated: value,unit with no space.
2725,g
